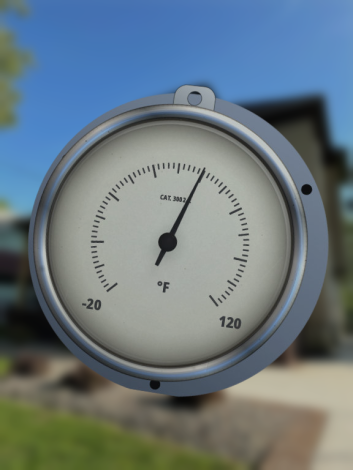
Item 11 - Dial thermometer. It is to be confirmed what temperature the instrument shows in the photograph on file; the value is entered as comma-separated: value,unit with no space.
60,°F
